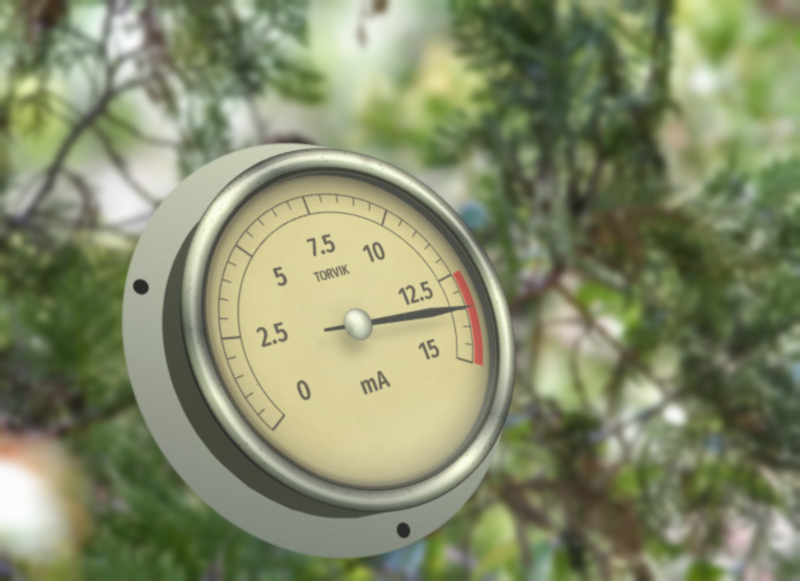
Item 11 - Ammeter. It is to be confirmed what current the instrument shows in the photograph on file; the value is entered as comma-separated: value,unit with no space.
13.5,mA
